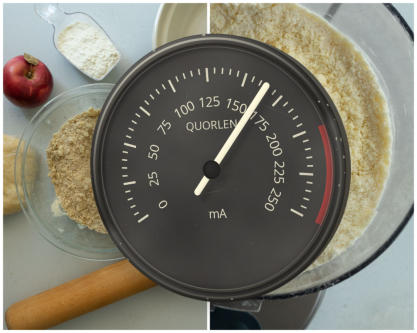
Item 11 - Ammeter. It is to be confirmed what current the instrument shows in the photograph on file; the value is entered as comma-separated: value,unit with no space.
165,mA
